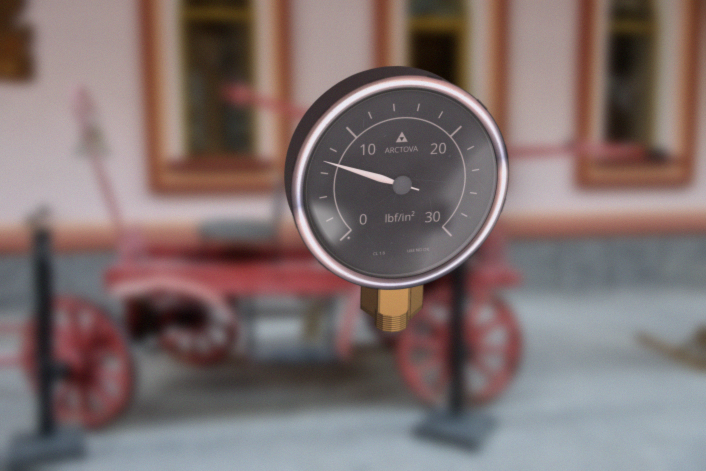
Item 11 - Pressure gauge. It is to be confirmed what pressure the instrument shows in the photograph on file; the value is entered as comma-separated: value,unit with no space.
7,psi
